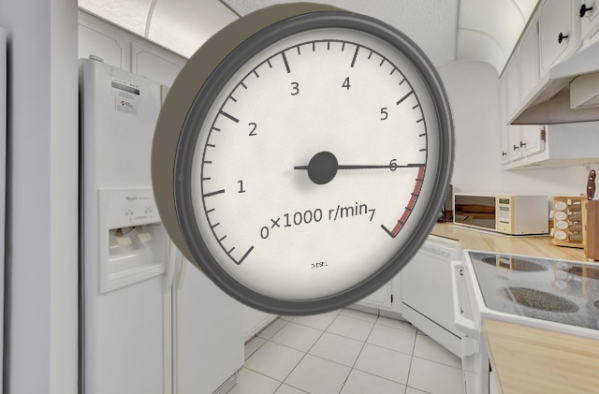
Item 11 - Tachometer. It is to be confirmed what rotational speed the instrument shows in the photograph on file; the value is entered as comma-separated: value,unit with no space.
6000,rpm
